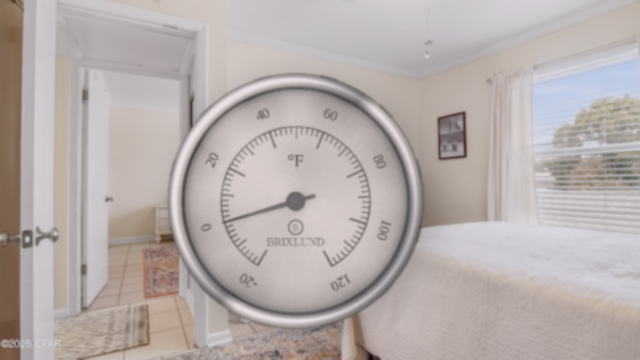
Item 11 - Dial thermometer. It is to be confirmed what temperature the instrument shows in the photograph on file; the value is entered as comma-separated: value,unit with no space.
0,°F
